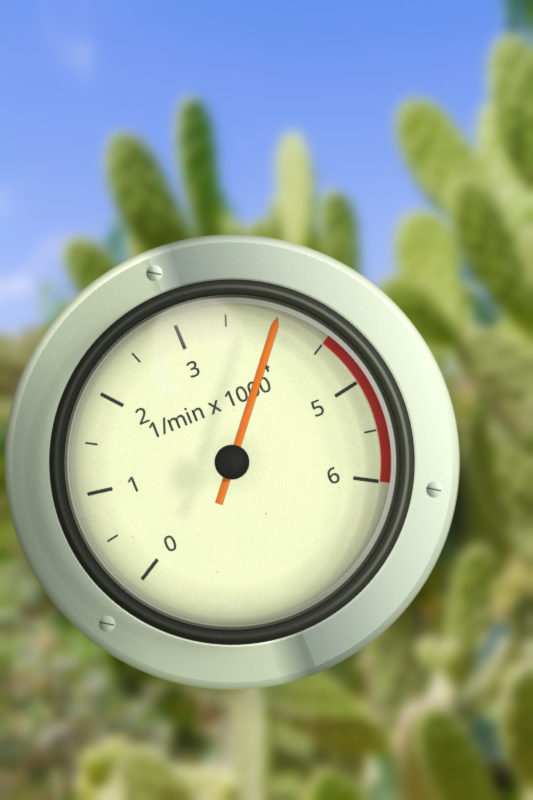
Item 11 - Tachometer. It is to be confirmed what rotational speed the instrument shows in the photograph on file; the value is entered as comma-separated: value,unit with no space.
4000,rpm
